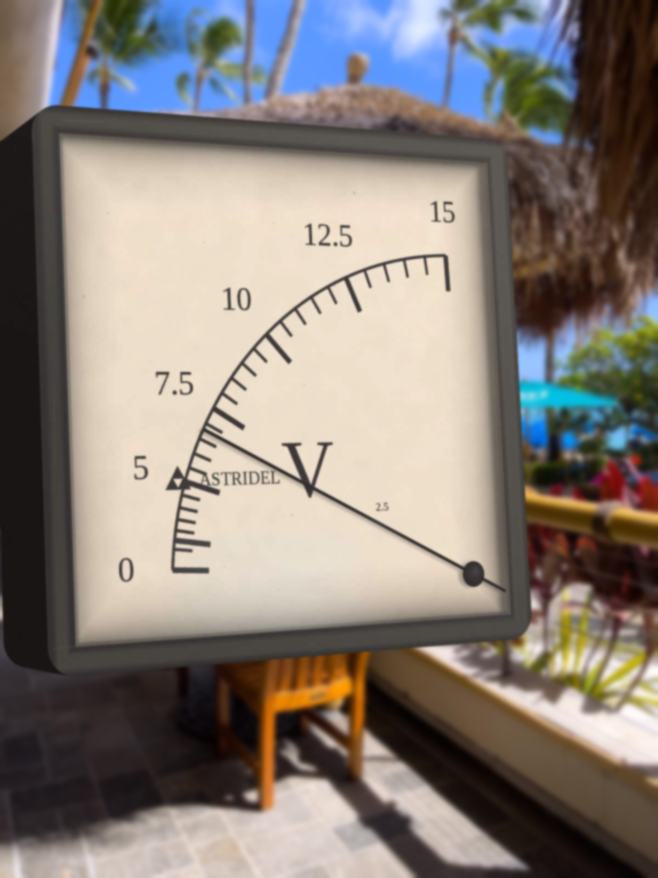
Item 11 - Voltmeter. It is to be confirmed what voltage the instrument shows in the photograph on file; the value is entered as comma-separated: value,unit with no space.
6.75,V
